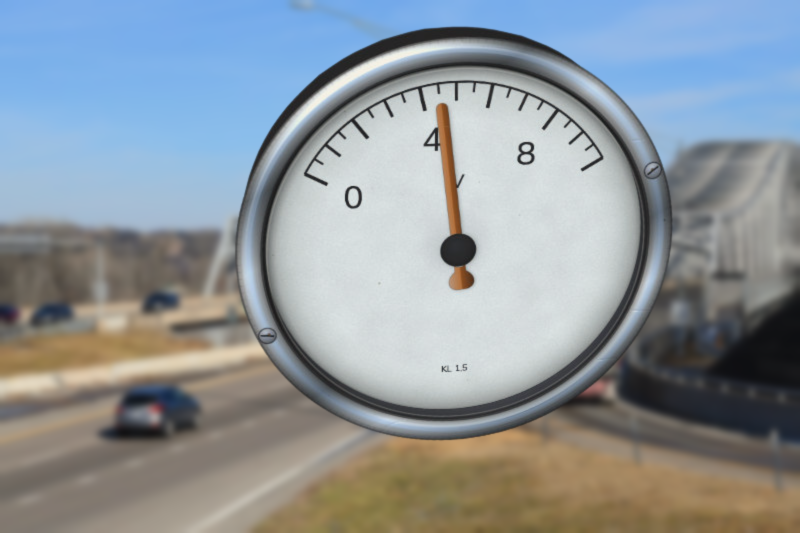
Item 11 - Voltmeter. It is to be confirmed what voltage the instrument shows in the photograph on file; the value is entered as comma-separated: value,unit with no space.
4.5,V
